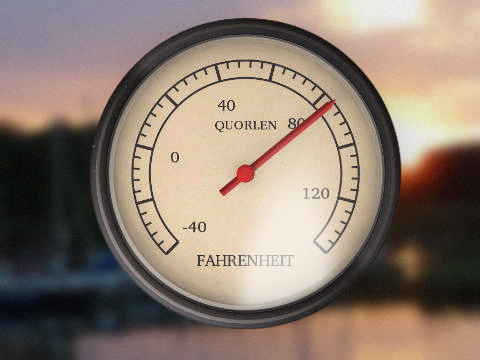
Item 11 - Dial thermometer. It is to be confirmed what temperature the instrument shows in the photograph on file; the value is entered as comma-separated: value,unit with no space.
84,°F
